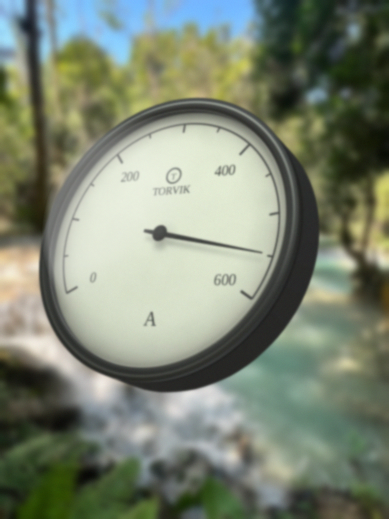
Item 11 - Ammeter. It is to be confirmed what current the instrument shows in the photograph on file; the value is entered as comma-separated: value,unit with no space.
550,A
